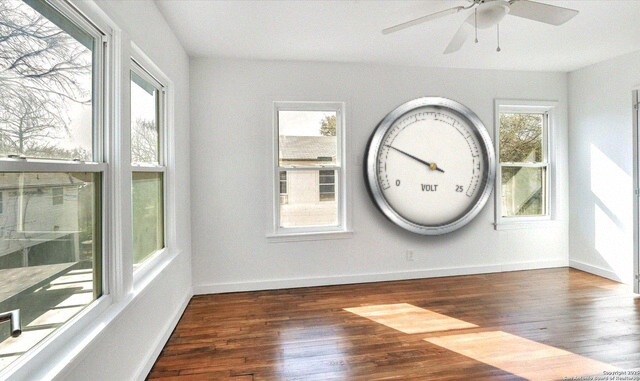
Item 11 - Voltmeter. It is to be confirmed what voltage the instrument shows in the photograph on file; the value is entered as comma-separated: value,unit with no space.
5,V
